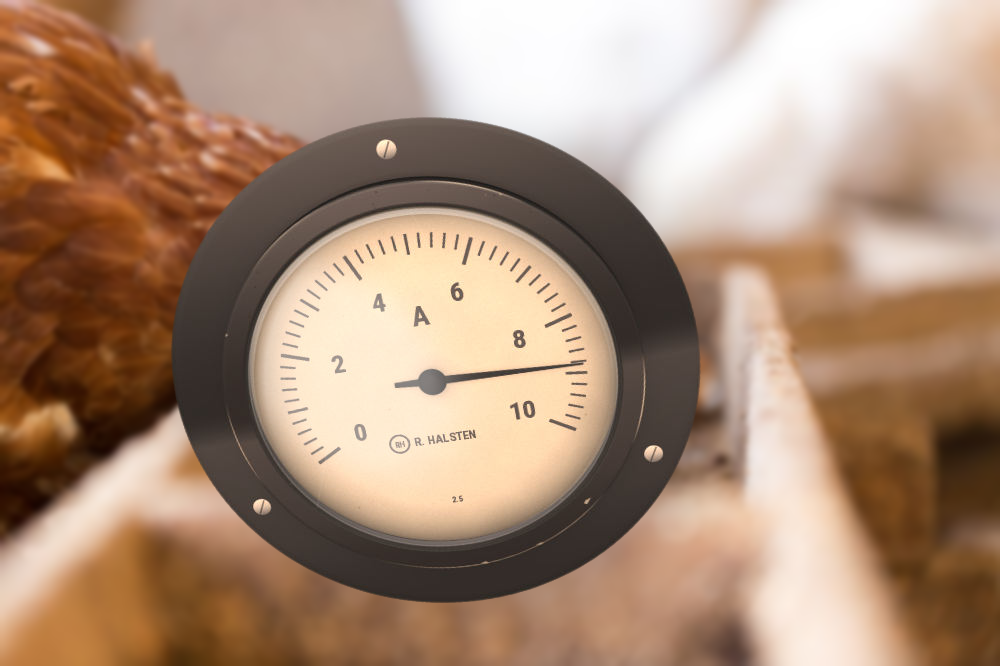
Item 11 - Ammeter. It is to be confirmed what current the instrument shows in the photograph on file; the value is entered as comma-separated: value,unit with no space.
8.8,A
